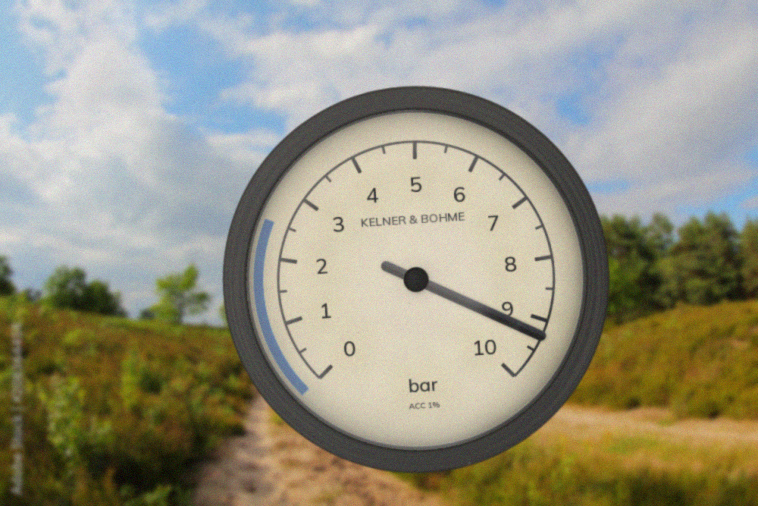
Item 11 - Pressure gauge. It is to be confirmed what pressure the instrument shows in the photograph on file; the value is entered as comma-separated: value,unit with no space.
9.25,bar
